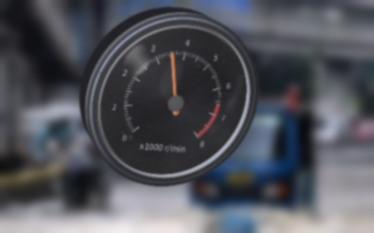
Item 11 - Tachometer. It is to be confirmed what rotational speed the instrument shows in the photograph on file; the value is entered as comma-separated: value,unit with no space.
3500,rpm
